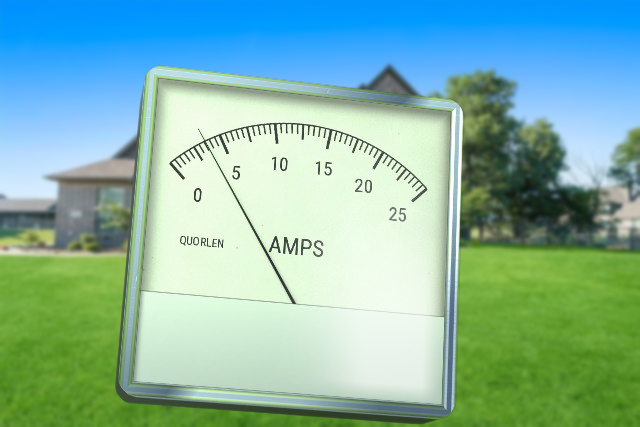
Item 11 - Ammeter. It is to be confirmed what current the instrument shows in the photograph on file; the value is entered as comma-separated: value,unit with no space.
3.5,A
